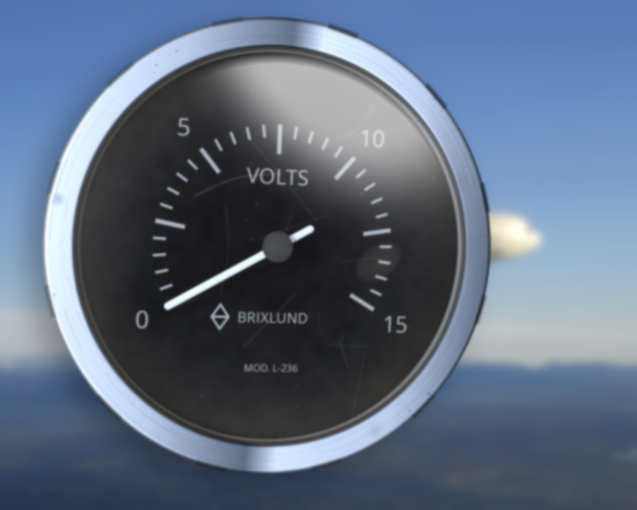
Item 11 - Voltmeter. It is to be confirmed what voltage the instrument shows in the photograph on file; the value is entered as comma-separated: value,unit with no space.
0,V
